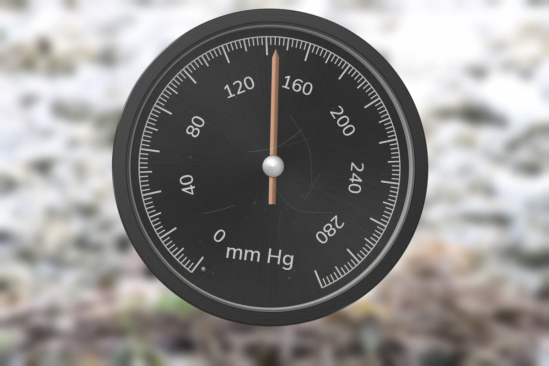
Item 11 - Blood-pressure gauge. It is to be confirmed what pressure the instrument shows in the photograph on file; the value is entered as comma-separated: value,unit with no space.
144,mmHg
